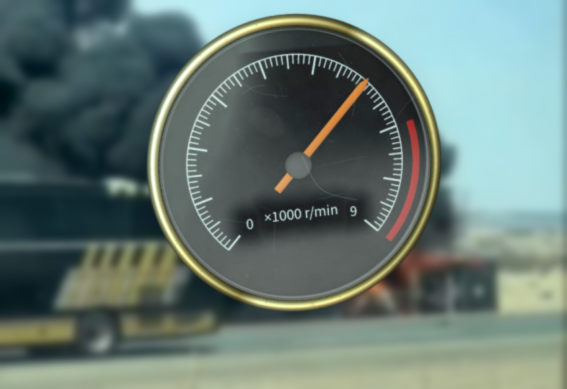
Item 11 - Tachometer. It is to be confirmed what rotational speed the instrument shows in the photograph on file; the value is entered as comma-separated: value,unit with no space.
6000,rpm
